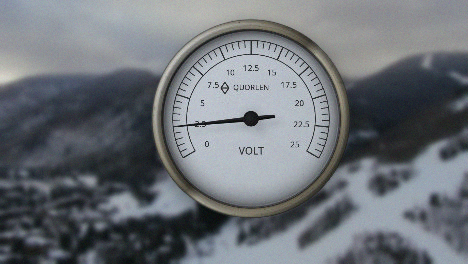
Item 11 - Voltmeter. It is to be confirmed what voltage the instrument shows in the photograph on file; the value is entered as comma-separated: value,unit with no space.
2.5,V
